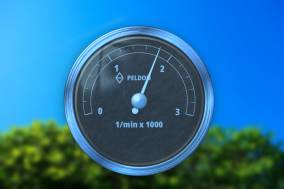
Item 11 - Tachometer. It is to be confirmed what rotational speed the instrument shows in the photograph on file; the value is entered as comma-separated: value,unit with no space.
1800,rpm
